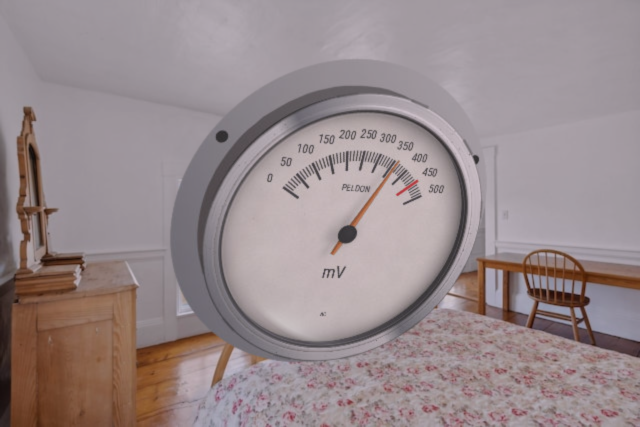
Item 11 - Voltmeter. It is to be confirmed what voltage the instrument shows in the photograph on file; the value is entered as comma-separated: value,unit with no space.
350,mV
